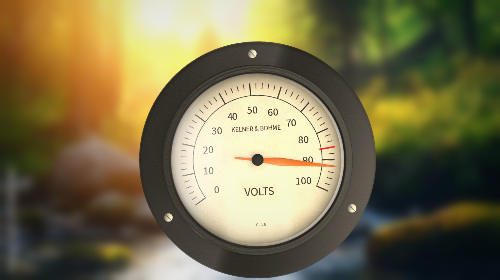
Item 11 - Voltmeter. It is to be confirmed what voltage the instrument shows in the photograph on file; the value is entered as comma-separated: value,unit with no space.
92,V
